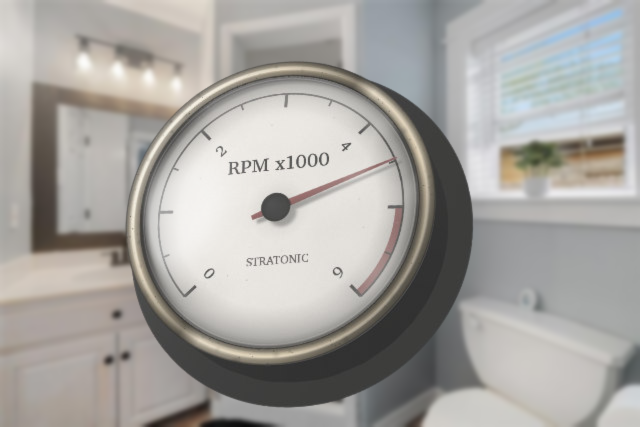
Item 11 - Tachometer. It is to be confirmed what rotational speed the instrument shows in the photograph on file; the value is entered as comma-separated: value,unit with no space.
4500,rpm
